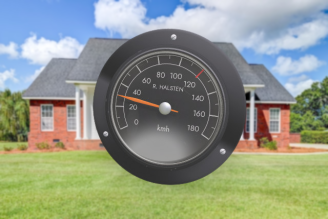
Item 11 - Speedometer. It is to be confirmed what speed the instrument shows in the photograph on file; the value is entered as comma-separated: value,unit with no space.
30,km/h
